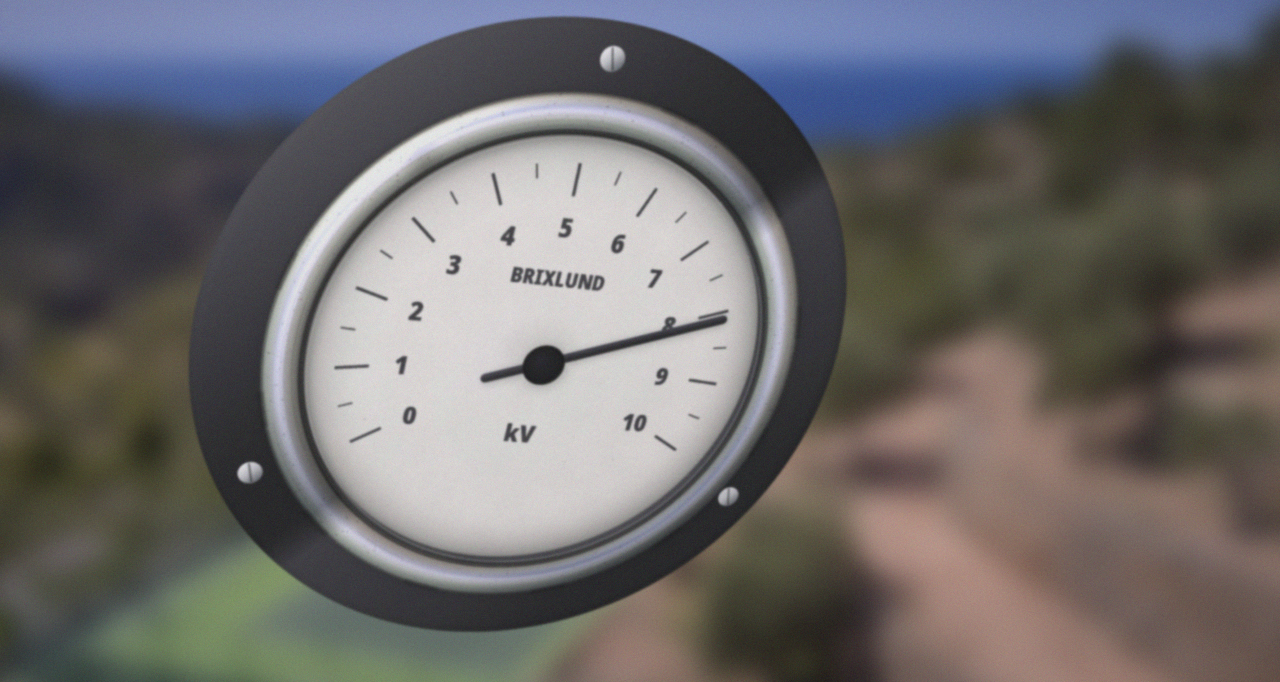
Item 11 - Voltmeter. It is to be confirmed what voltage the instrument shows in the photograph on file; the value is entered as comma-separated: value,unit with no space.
8,kV
